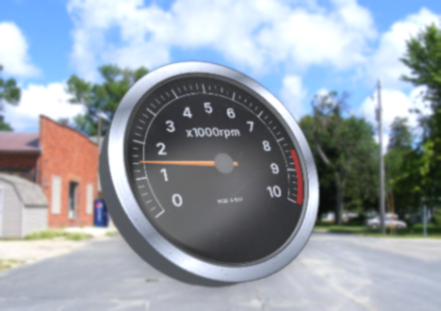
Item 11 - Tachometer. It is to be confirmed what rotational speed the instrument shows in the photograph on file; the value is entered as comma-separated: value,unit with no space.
1400,rpm
